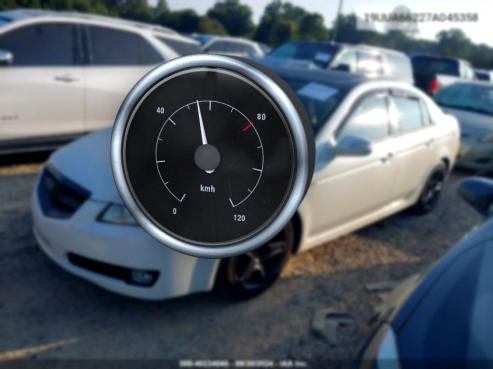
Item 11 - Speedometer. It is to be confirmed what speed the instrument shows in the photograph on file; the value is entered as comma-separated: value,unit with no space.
55,km/h
